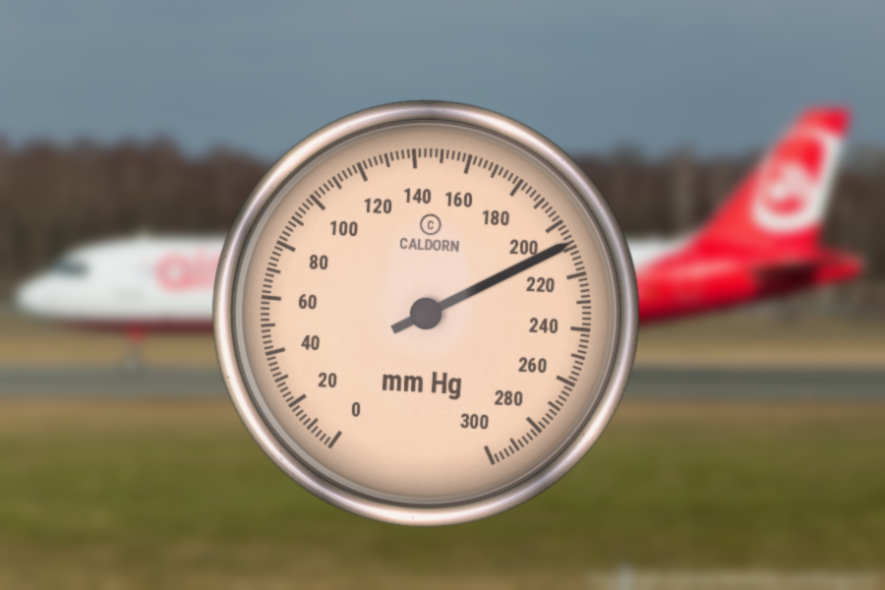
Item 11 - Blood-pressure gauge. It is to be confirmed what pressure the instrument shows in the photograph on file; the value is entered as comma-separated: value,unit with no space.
208,mmHg
